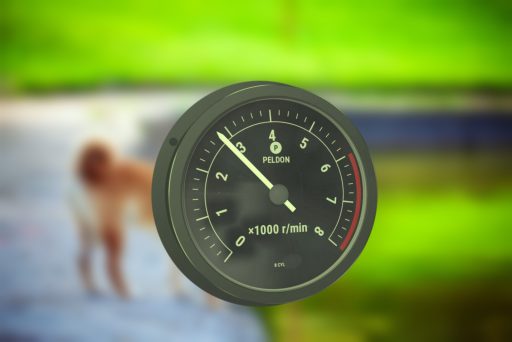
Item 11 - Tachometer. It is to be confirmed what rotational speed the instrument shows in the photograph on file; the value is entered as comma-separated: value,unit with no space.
2800,rpm
